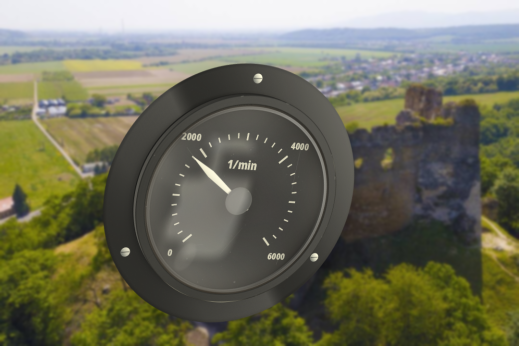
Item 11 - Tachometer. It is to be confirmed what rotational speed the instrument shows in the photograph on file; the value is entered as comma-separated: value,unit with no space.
1800,rpm
